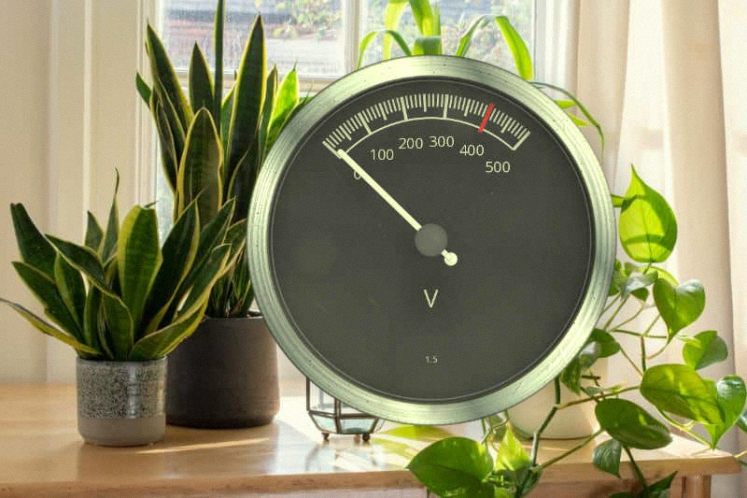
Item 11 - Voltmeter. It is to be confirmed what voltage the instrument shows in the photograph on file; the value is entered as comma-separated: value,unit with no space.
10,V
